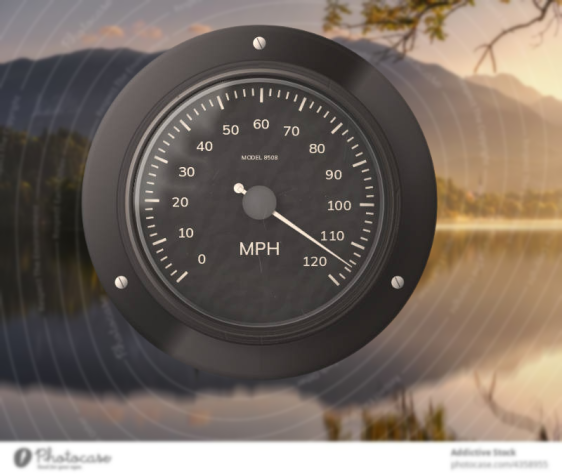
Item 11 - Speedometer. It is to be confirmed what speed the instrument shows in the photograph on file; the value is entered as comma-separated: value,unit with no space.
115,mph
